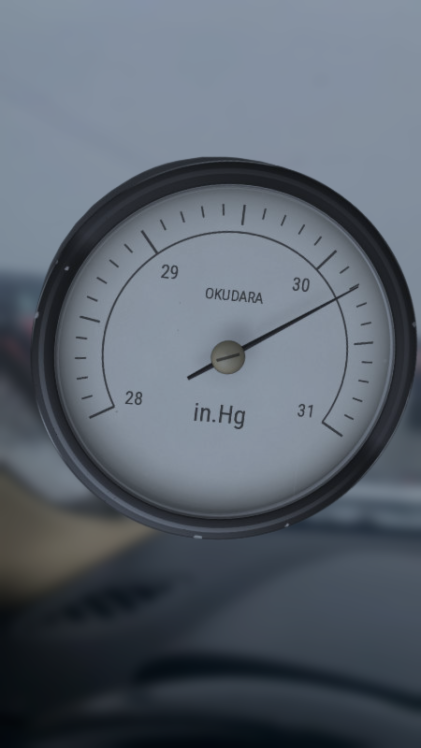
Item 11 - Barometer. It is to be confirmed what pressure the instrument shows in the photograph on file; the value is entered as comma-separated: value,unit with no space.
30.2,inHg
